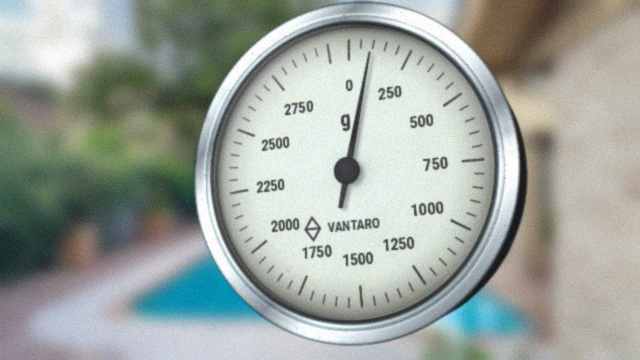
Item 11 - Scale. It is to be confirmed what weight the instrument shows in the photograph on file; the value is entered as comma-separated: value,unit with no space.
100,g
